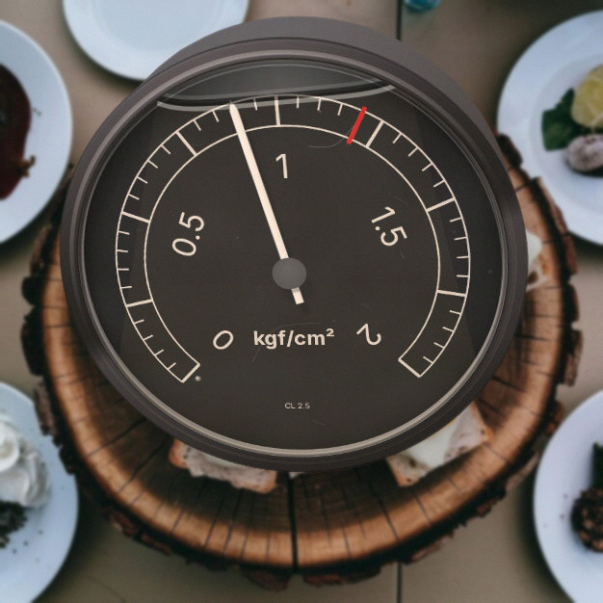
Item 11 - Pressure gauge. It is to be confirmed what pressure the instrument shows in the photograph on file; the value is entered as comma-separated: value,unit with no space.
0.9,kg/cm²
